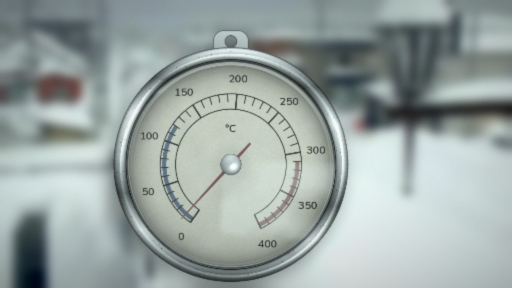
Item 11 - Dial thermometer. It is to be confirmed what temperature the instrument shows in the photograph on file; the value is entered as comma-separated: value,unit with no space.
10,°C
